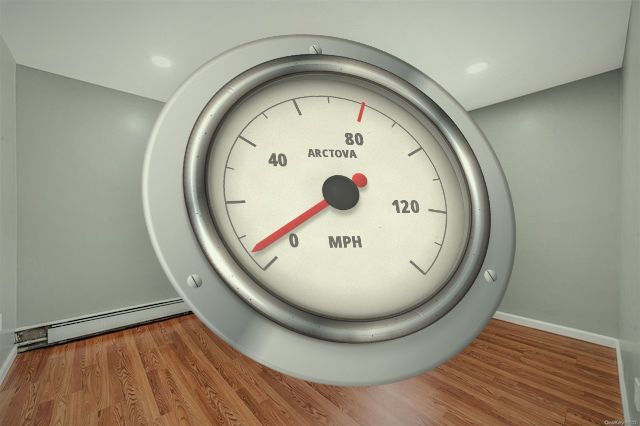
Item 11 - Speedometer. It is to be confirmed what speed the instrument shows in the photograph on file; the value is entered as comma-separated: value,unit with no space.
5,mph
